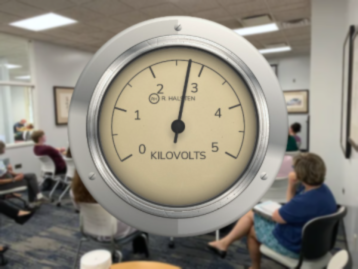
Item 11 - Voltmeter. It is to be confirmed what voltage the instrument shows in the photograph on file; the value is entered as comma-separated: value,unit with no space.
2.75,kV
